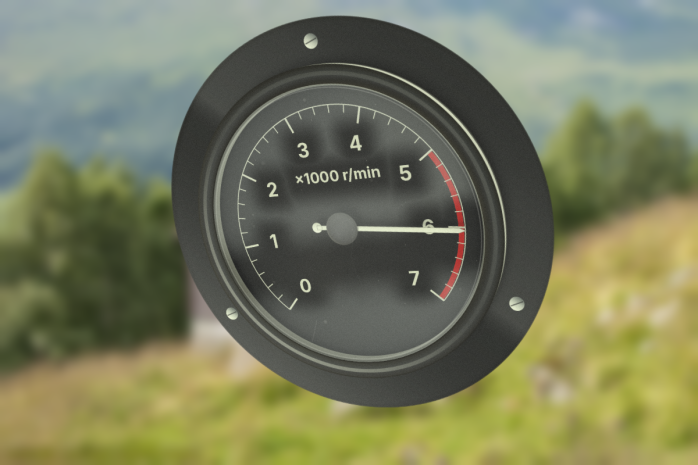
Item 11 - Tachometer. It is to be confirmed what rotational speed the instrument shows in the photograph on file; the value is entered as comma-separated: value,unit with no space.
6000,rpm
